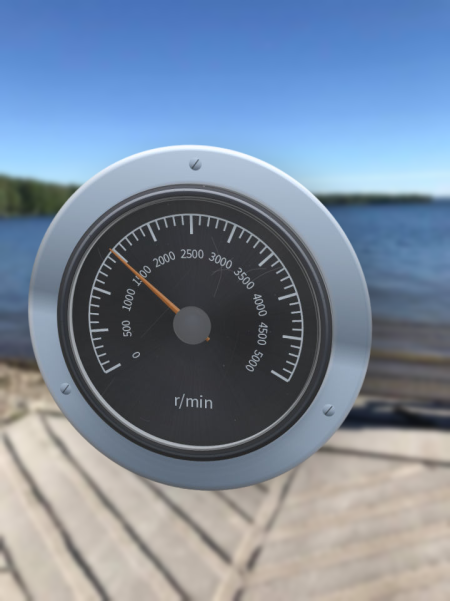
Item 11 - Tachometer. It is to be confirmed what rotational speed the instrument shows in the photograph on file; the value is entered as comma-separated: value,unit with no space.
1500,rpm
